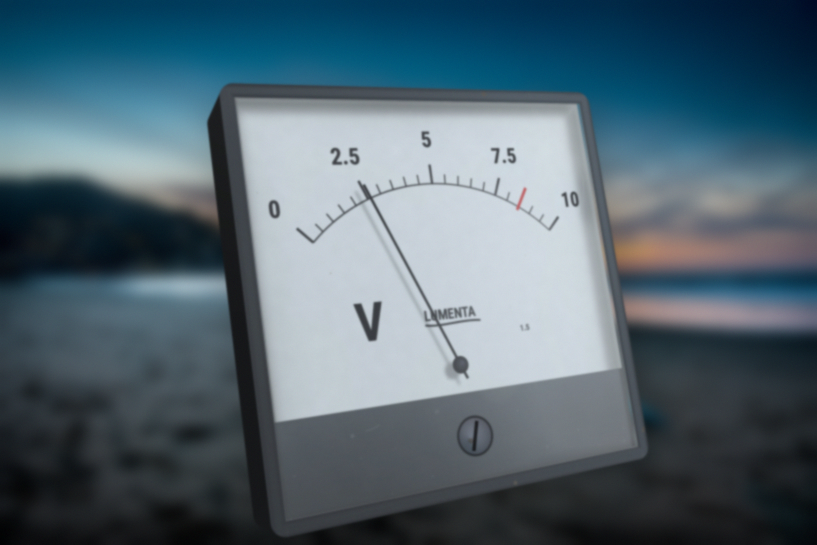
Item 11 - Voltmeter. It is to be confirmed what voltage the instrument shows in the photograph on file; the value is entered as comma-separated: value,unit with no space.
2.5,V
